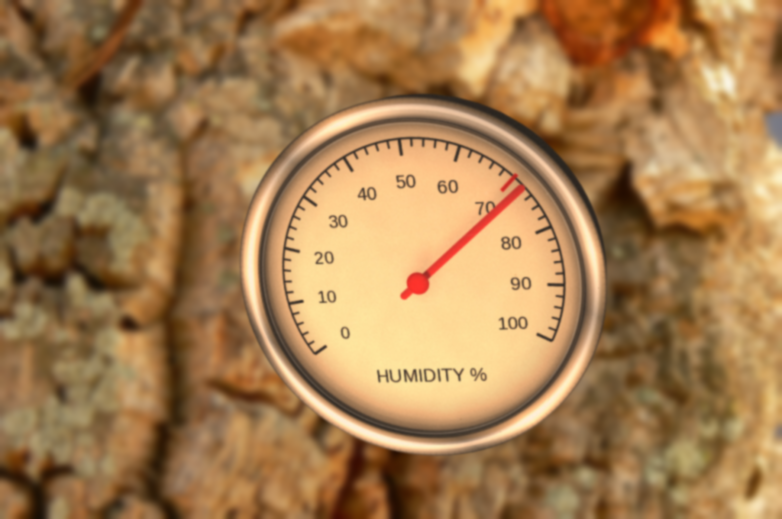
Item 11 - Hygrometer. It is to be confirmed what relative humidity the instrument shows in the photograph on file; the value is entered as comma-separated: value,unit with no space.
72,%
